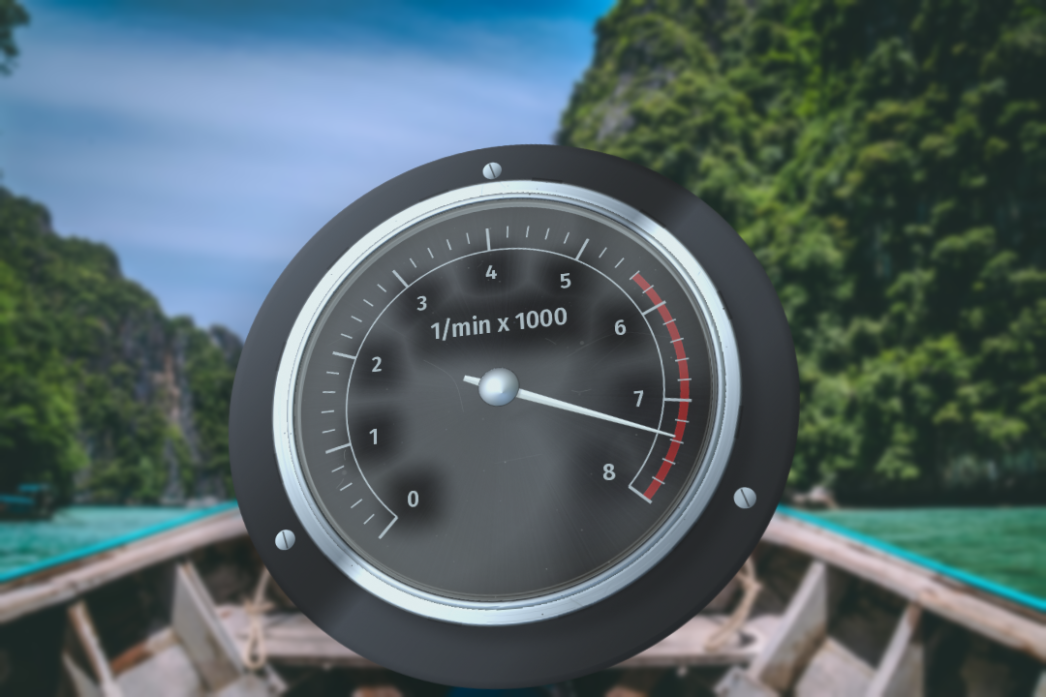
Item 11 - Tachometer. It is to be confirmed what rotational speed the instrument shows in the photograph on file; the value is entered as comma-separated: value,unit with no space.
7400,rpm
